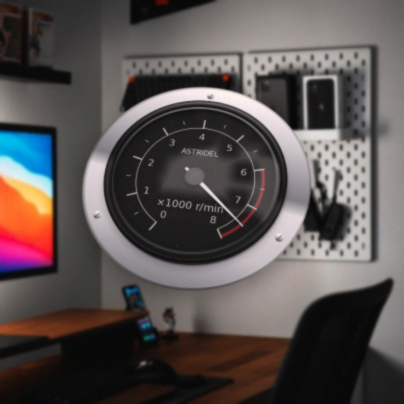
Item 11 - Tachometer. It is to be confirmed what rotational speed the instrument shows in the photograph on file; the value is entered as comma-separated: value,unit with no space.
7500,rpm
